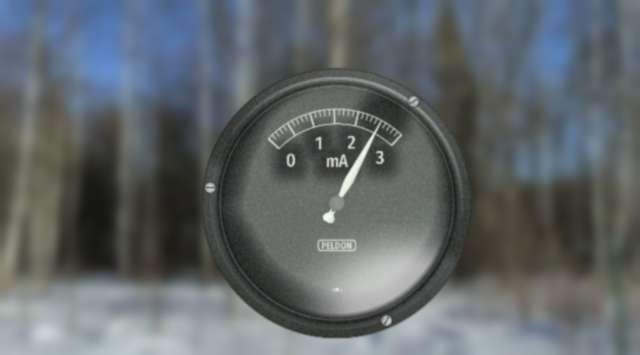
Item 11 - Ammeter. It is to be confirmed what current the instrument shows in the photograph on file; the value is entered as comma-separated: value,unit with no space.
2.5,mA
